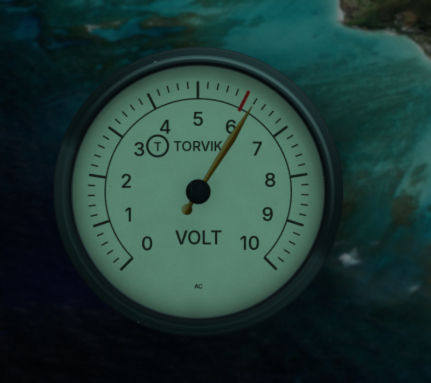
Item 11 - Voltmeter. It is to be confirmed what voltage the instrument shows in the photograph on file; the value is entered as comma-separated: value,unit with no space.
6.2,V
